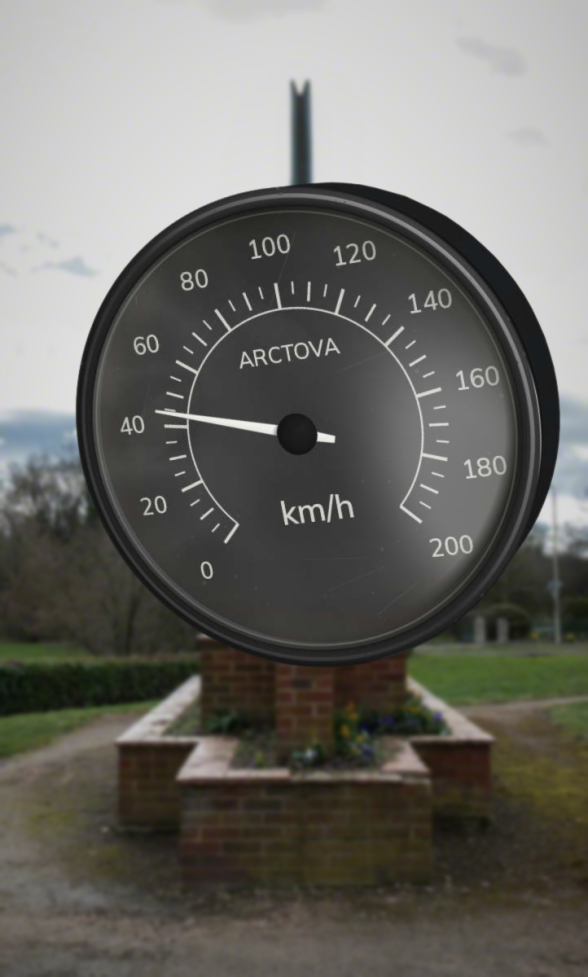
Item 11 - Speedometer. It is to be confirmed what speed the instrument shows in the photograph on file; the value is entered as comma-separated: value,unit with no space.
45,km/h
